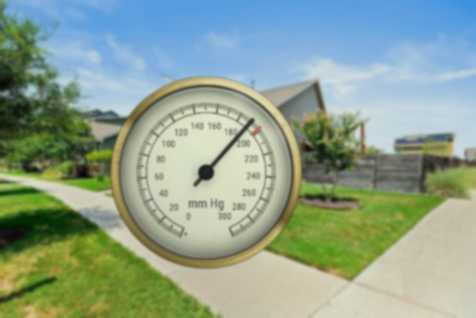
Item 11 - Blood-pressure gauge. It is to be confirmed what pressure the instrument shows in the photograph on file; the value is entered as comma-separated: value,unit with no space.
190,mmHg
